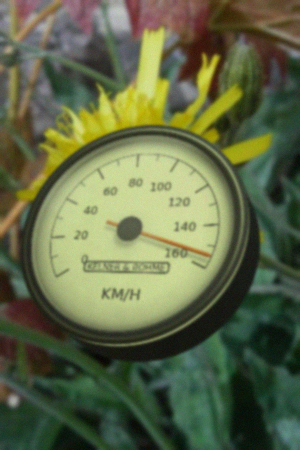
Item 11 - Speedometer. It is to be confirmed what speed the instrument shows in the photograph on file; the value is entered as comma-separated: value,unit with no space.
155,km/h
